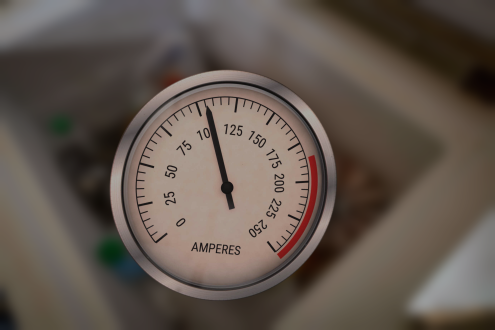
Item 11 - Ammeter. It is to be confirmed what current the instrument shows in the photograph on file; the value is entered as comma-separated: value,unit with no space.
105,A
